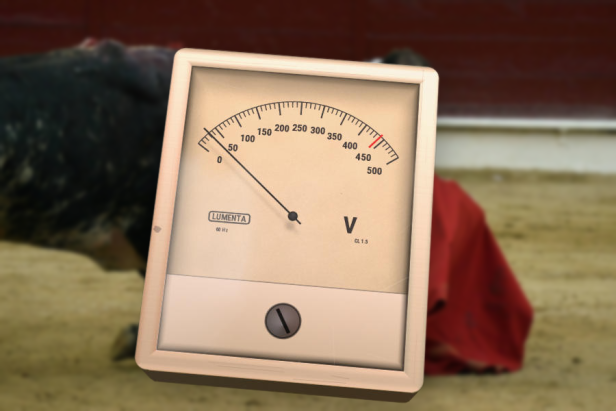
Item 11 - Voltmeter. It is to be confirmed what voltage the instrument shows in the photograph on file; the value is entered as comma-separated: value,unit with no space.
30,V
